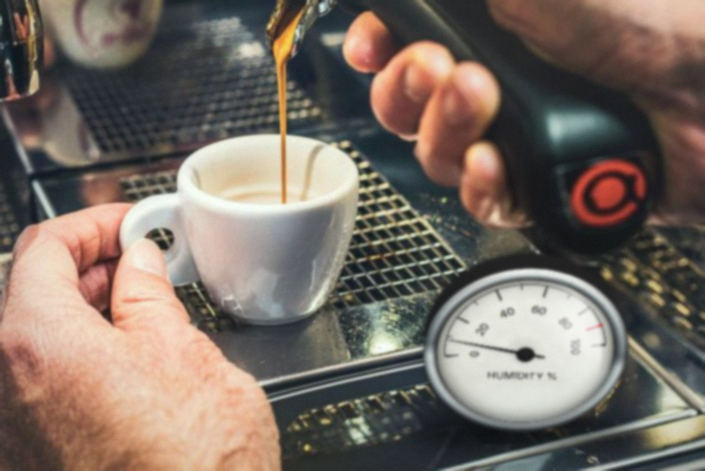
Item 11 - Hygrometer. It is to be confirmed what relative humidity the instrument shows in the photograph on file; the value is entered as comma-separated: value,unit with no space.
10,%
